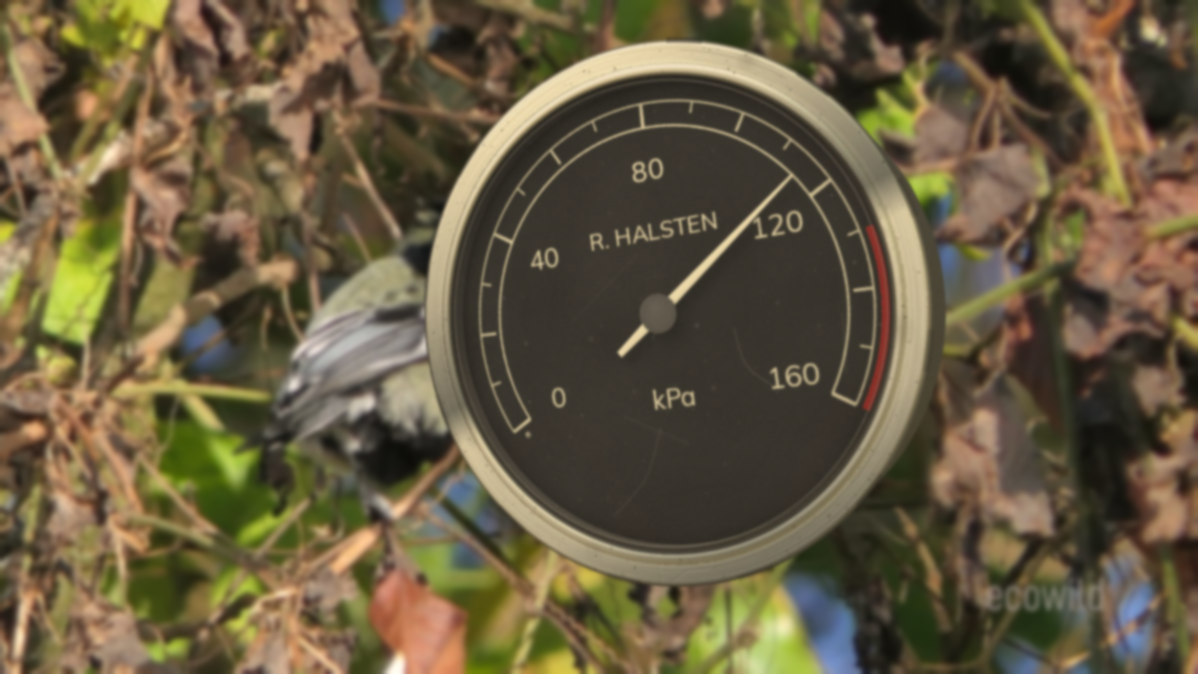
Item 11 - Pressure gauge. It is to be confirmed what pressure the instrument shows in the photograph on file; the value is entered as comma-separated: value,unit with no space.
115,kPa
